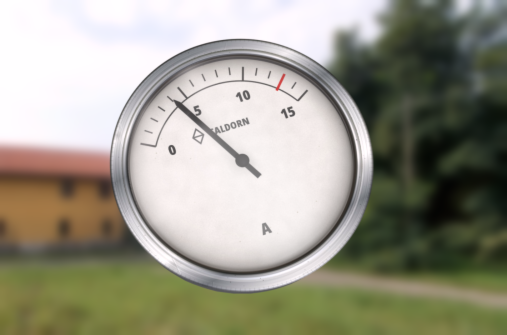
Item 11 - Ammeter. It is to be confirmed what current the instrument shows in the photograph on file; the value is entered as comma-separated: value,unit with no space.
4,A
